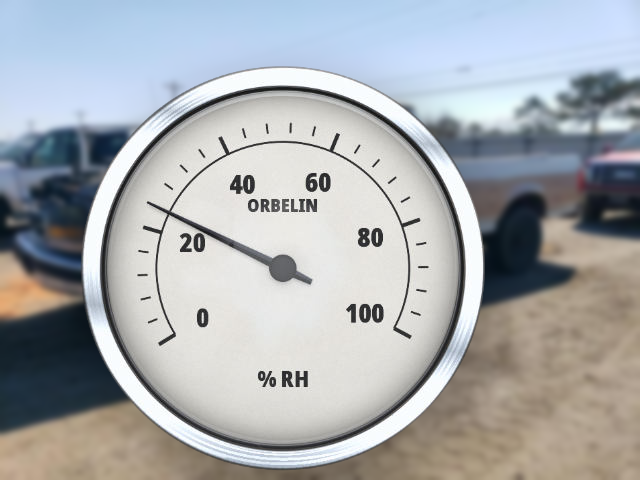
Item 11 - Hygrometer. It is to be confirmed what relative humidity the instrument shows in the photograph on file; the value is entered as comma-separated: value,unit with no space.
24,%
